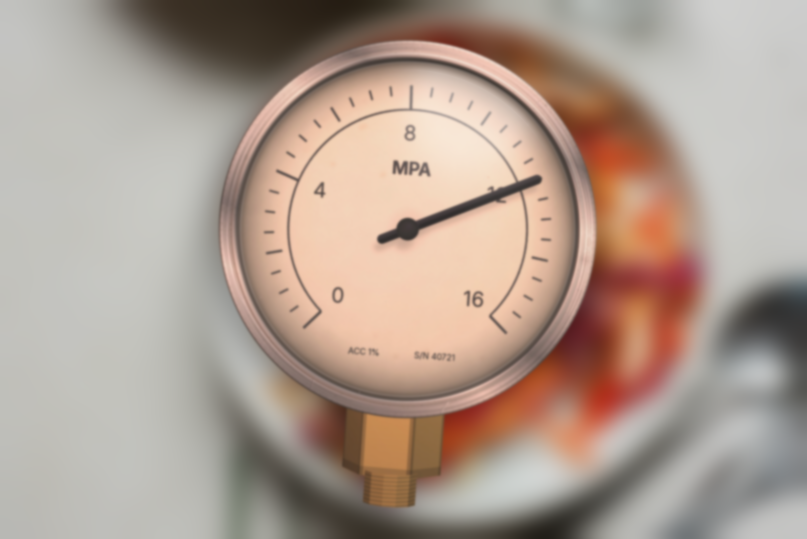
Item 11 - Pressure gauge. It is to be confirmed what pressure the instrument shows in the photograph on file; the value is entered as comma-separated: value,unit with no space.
12,MPa
